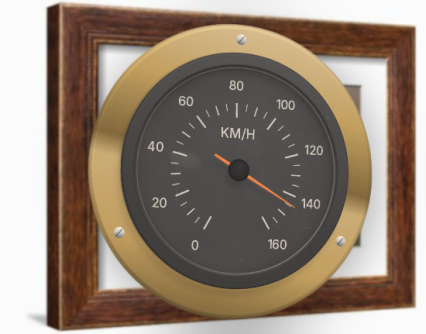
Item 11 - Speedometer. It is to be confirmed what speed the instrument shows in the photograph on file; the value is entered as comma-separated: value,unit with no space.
145,km/h
